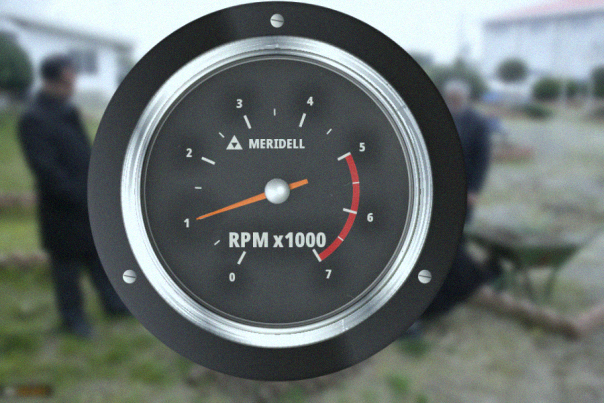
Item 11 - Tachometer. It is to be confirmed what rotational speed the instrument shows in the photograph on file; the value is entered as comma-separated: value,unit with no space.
1000,rpm
